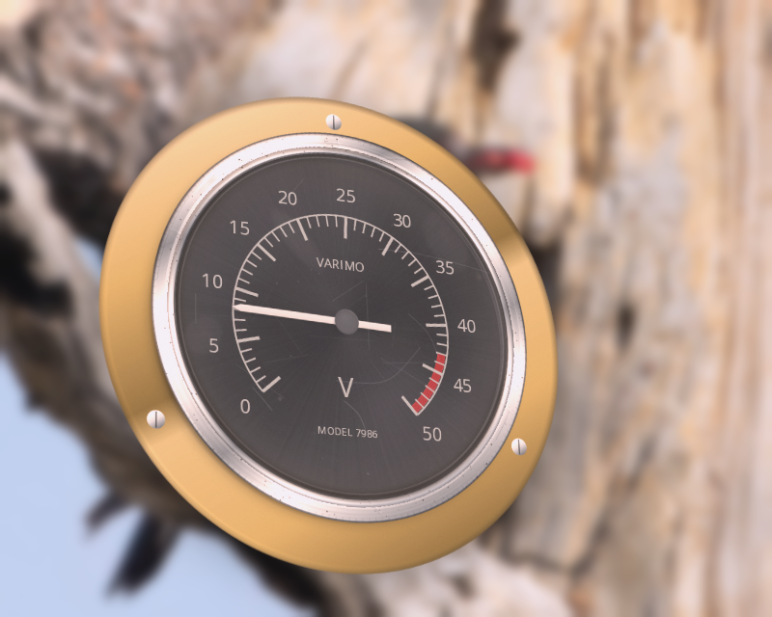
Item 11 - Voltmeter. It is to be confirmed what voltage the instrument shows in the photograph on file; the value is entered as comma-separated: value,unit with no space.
8,V
